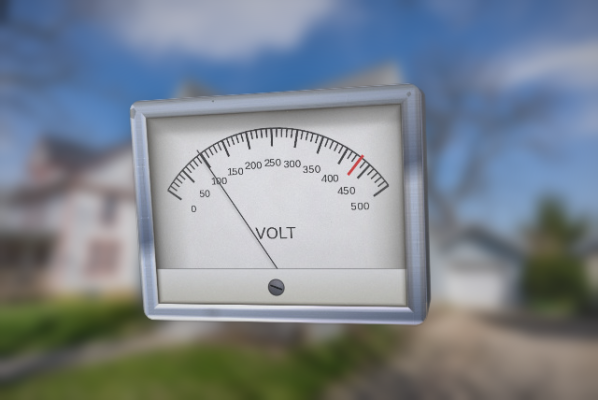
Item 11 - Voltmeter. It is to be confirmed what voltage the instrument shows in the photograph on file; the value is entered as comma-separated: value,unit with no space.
100,V
